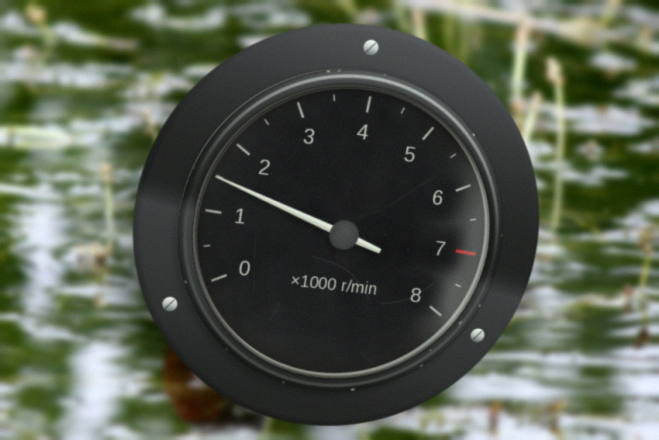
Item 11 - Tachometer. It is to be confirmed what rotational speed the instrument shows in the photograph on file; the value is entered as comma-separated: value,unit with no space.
1500,rpm
